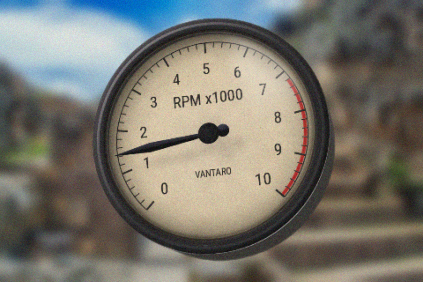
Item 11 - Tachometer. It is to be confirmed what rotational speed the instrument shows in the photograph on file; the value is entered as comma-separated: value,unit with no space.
1400,rpm
